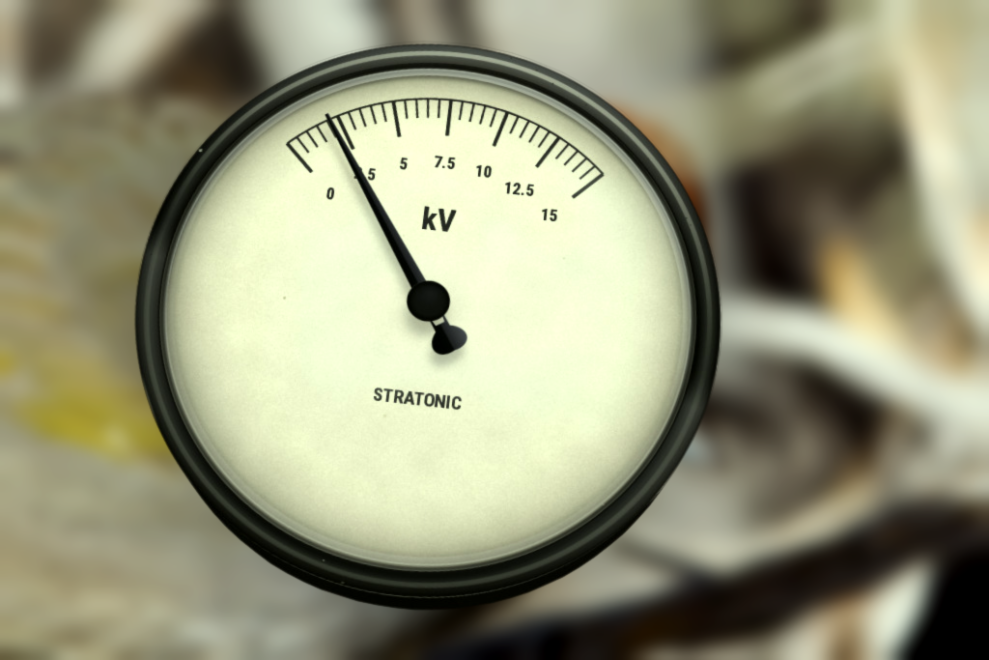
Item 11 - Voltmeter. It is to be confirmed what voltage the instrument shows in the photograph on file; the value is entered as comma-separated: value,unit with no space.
2,kV
